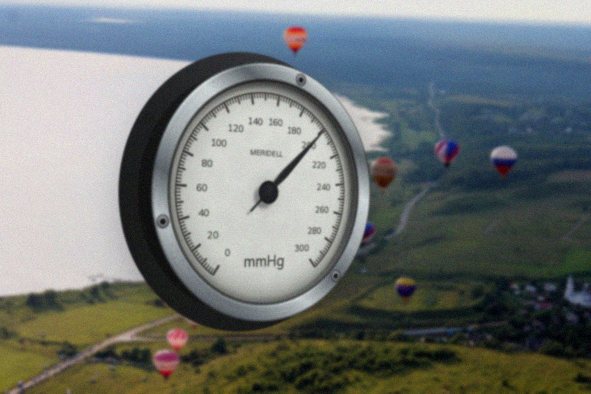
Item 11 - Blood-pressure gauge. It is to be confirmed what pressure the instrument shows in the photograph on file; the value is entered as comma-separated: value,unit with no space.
200,mmHg
